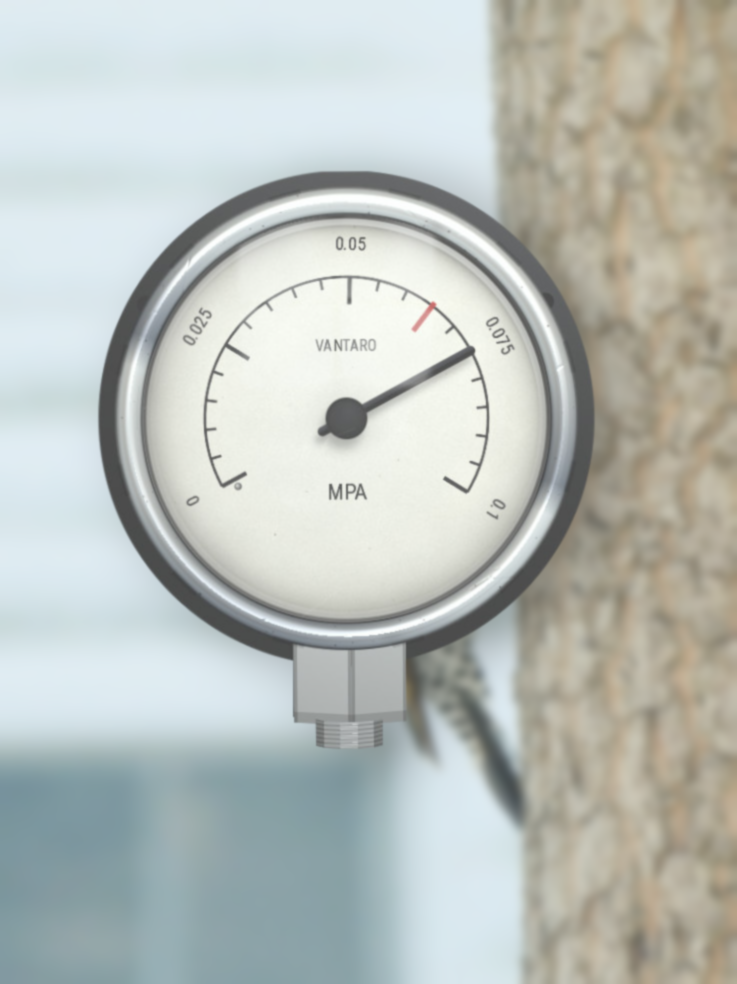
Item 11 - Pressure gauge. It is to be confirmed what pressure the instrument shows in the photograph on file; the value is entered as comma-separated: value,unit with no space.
0.075,MPa
